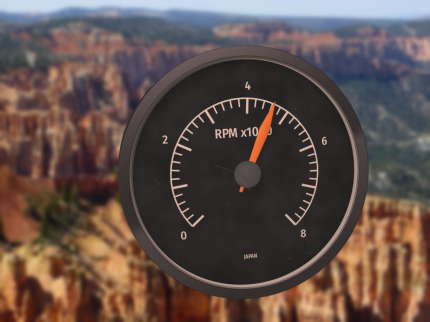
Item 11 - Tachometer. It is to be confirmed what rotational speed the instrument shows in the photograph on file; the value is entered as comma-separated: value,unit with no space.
4600,rpm
